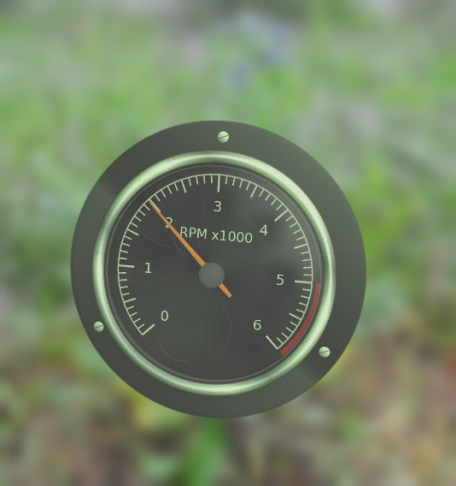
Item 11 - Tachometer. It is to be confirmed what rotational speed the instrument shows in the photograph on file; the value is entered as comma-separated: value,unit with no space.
2000,rpm
